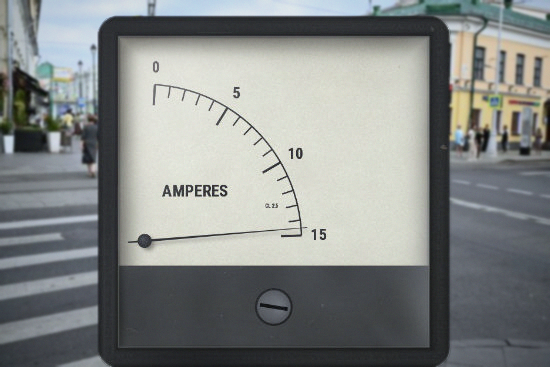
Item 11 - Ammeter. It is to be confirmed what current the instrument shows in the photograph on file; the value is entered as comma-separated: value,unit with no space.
14.5,A
